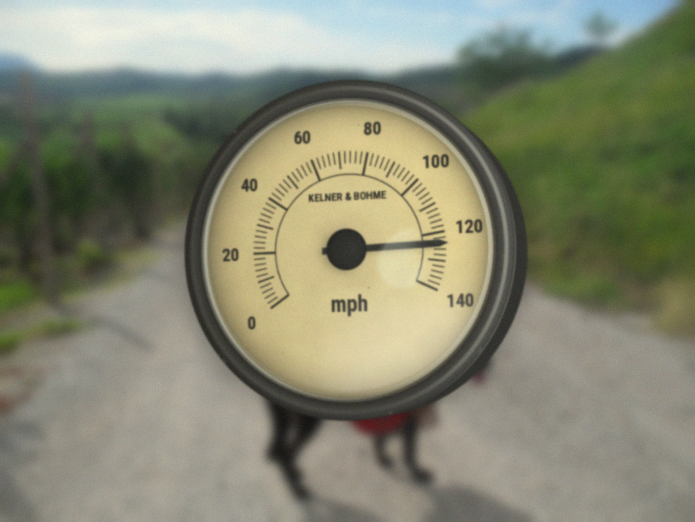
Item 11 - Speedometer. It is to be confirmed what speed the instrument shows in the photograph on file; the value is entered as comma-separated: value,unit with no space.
124,mph
